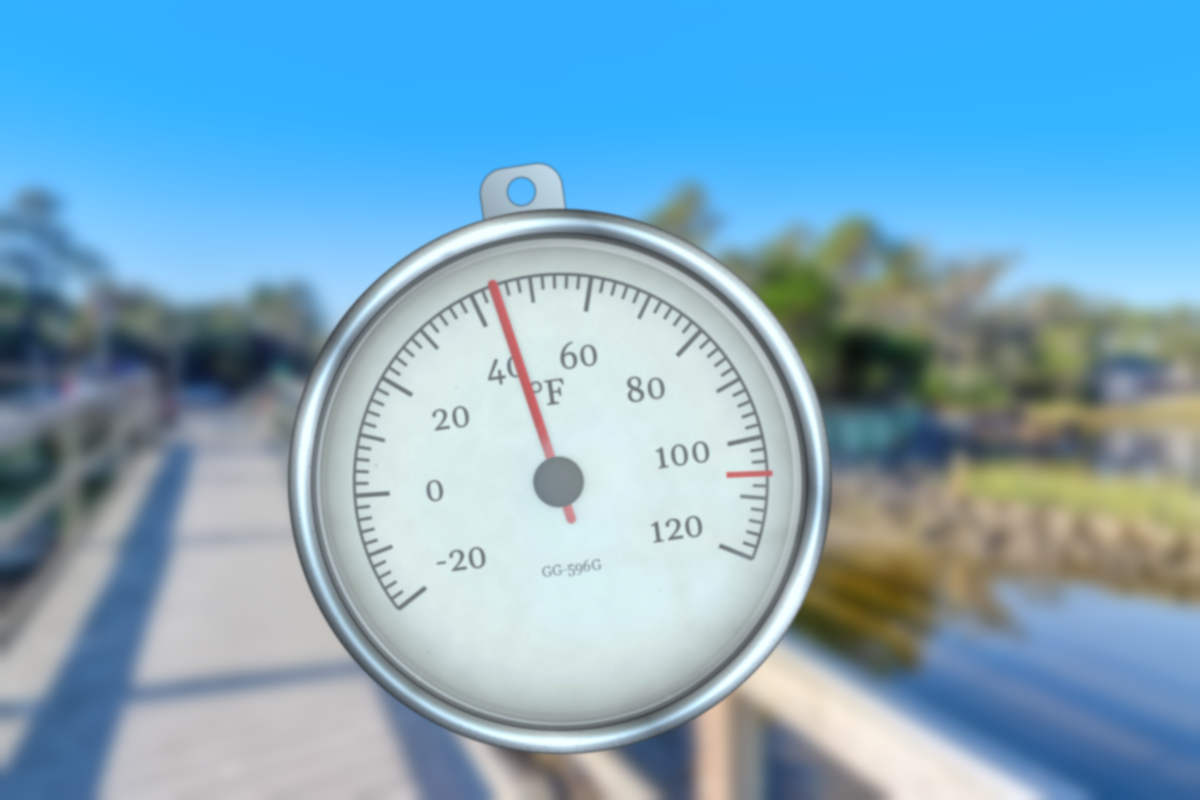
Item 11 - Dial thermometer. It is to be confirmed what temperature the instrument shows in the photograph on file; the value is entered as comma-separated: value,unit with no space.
44,°F
